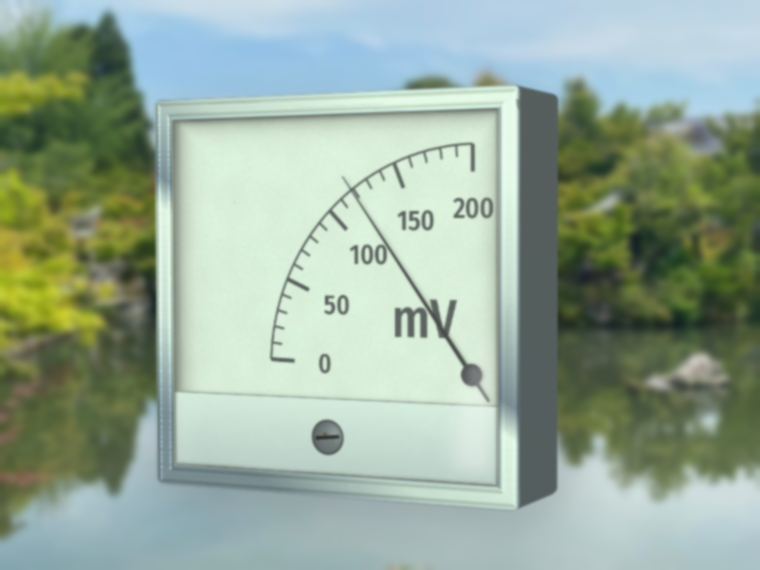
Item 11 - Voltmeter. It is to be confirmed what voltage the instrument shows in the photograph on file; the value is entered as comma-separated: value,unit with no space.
120,mV
